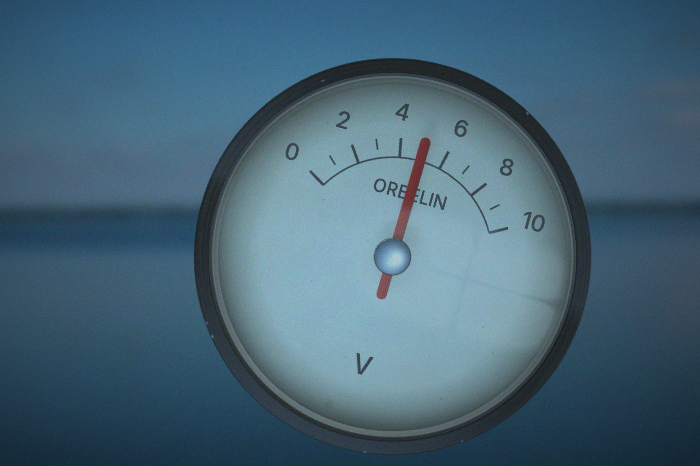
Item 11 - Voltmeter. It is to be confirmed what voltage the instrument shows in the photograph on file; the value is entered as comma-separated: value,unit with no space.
5,V
